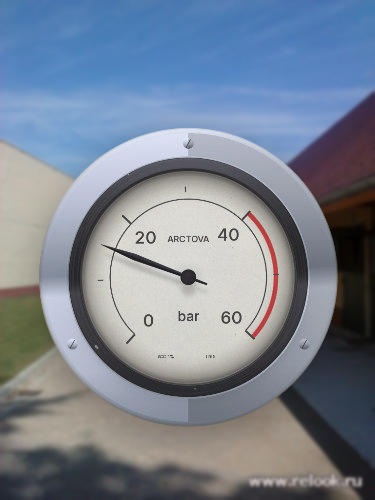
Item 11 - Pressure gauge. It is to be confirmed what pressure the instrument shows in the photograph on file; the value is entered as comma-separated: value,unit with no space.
15,bar
